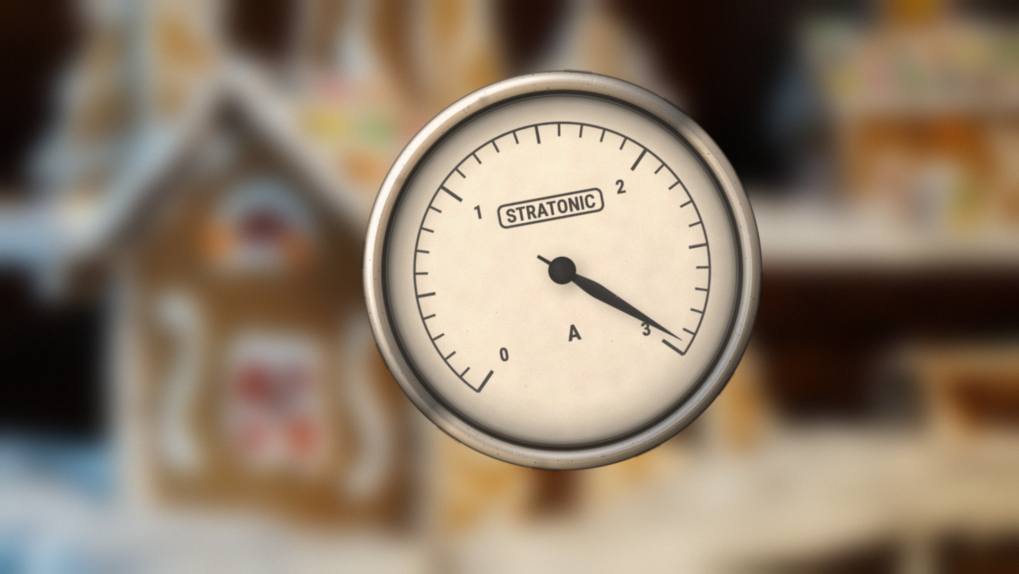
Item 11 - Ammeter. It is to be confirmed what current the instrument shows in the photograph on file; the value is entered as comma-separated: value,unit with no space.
2.95,A
